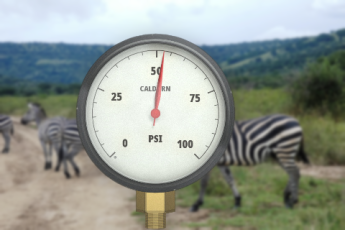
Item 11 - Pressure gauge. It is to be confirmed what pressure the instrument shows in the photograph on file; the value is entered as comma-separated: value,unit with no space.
52.5,psi
